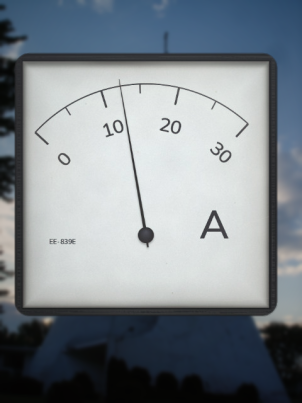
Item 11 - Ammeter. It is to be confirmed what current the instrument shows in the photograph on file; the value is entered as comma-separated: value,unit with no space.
12.5,A
